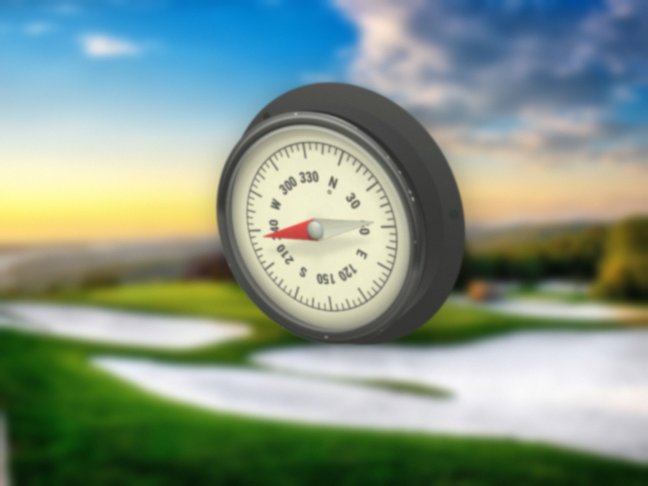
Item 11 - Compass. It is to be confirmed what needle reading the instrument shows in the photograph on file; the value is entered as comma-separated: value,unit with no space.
235,°
